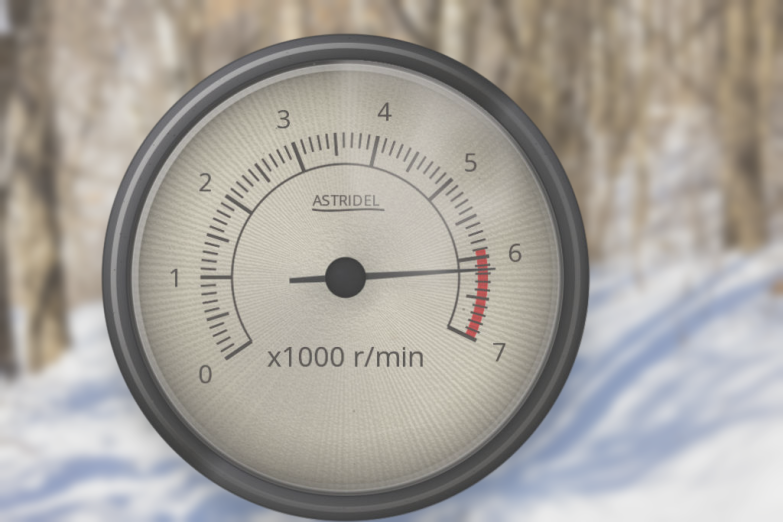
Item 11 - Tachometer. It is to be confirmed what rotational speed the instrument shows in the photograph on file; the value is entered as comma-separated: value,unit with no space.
6150,rpm
